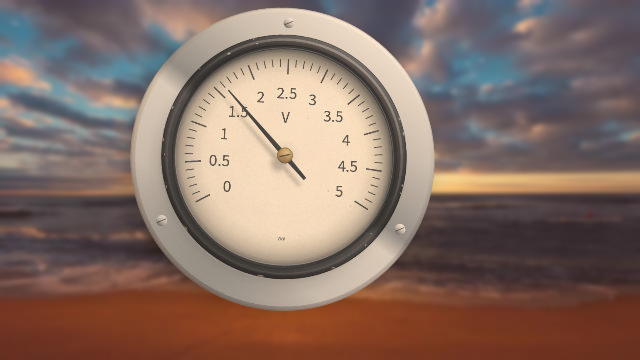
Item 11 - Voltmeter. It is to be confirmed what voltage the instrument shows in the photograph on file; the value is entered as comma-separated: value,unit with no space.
1.6,V
